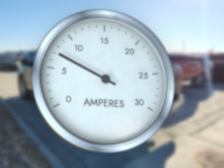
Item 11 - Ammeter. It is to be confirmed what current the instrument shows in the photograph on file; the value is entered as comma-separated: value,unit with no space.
7,A
